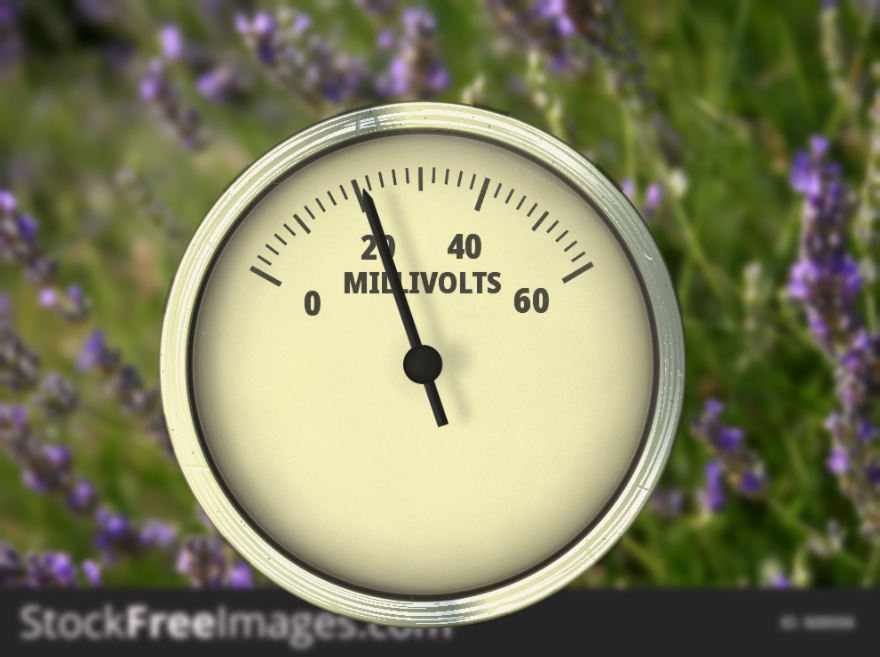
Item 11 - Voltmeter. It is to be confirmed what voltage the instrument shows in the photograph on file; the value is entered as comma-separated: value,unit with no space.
21,mV
